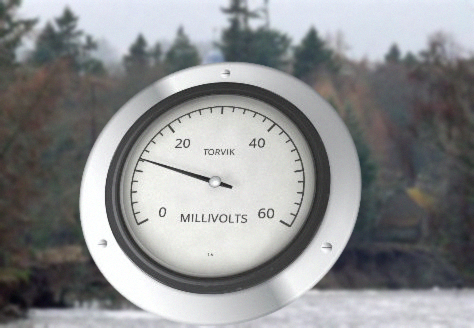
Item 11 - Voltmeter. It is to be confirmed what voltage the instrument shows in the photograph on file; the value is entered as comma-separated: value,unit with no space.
12,mV
